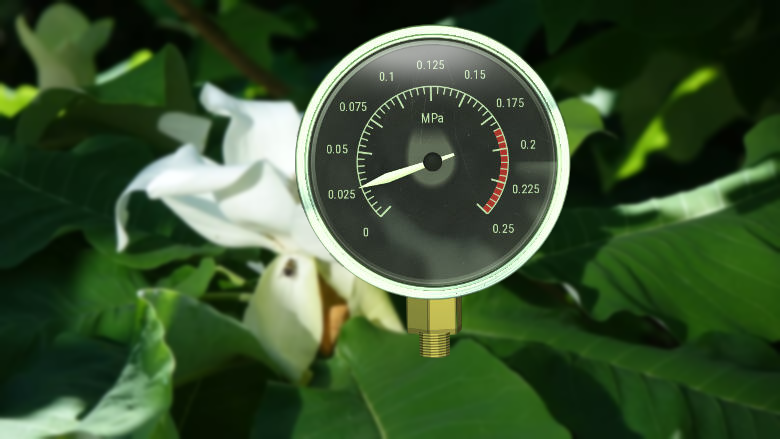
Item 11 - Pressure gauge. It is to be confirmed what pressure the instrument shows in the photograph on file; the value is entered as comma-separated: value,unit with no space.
0.025,MPa
